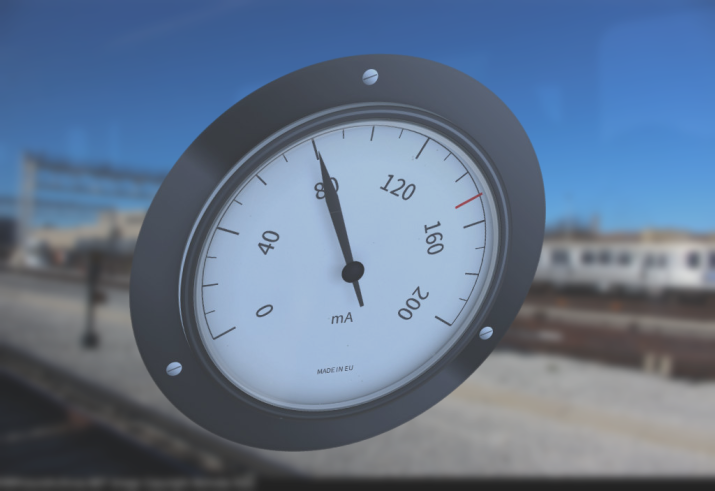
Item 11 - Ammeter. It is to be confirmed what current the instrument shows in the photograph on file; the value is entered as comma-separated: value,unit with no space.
80,mA
